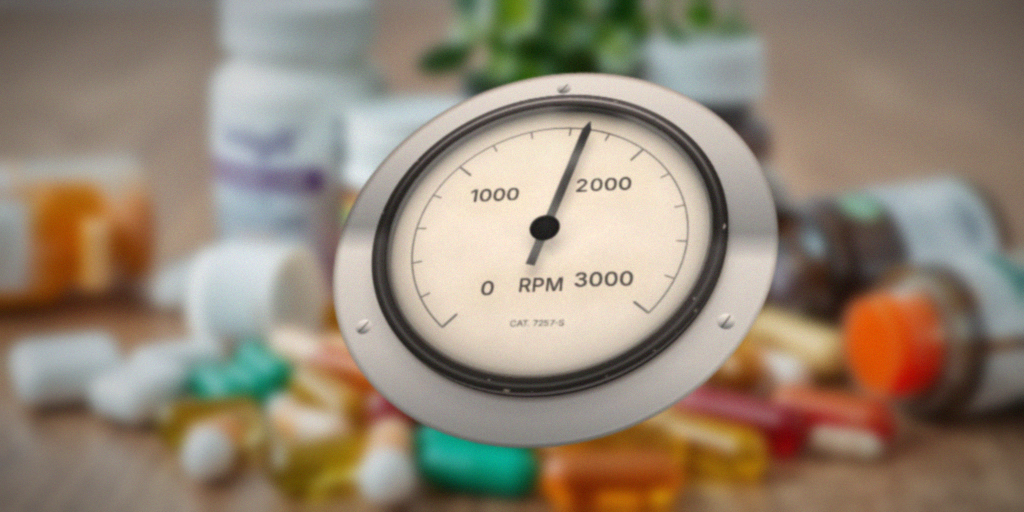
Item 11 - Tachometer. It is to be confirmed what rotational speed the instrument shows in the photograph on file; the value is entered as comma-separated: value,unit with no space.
1700,rpm
